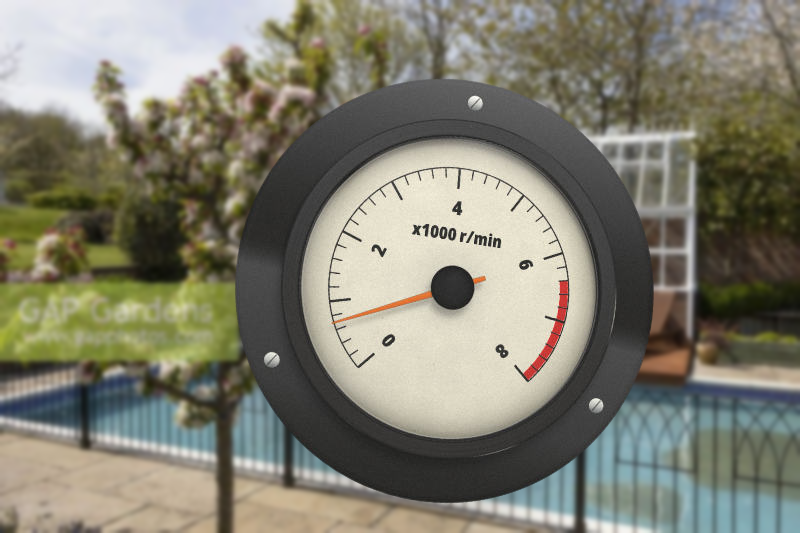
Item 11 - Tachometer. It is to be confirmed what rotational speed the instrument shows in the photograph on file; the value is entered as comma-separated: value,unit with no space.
700,rpm
